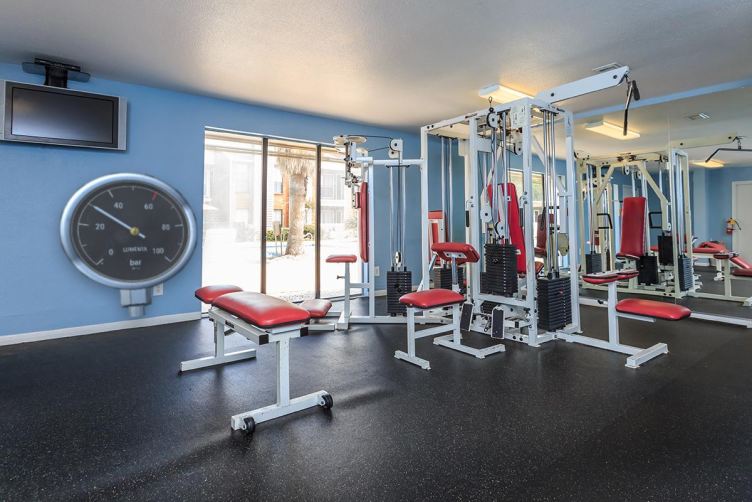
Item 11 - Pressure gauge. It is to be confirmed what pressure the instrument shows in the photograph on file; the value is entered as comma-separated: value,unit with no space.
30,bar
